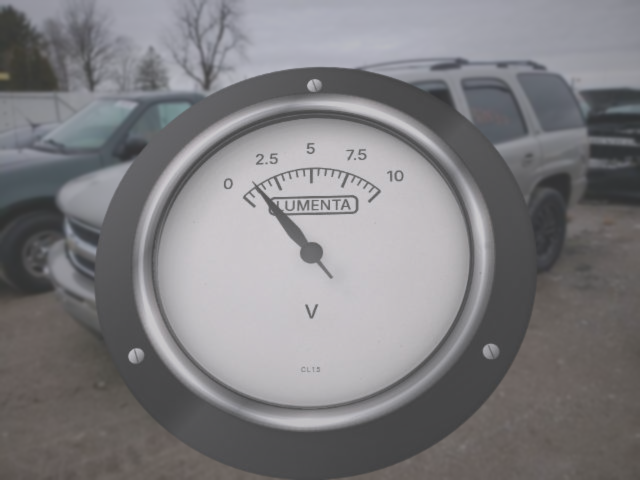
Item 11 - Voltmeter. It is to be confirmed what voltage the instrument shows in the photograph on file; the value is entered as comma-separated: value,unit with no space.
1,V
